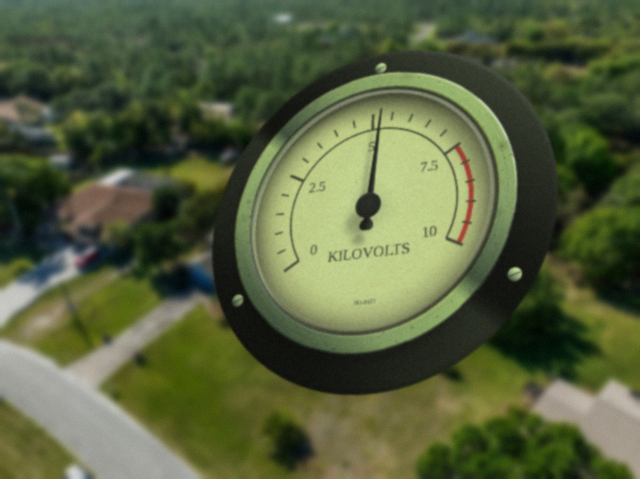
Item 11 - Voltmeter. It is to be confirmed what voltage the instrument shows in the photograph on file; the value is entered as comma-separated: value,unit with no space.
5.25,kV
